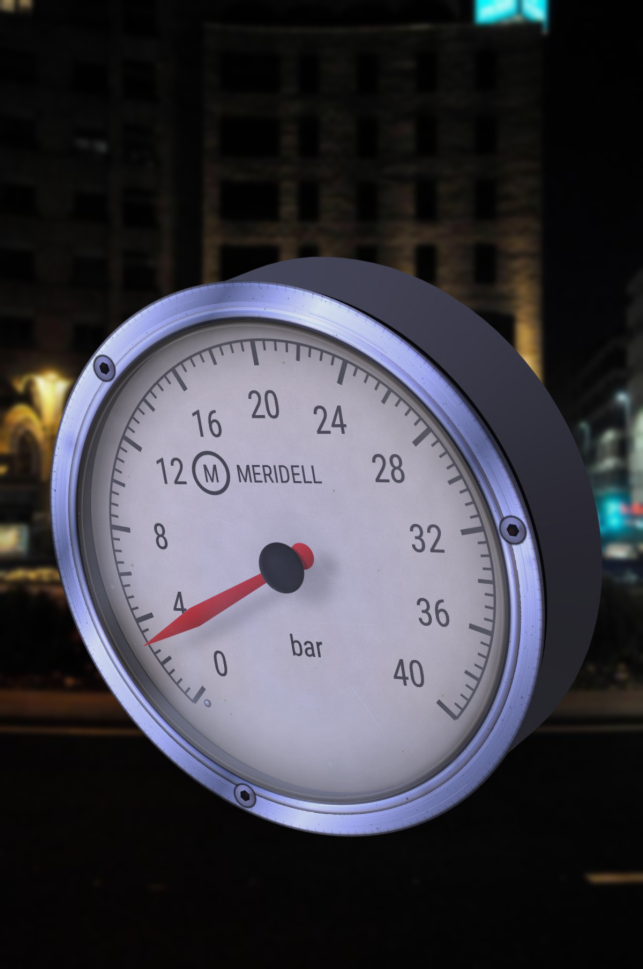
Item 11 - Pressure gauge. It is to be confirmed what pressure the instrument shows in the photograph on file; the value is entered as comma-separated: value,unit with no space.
3,bar
